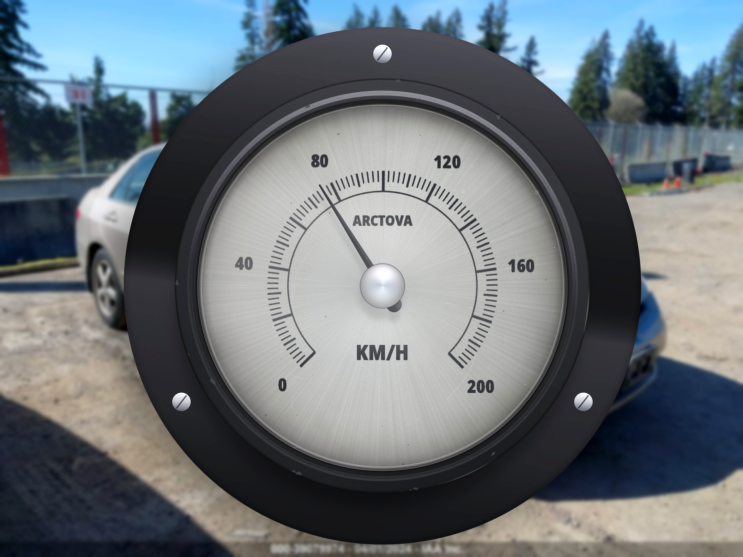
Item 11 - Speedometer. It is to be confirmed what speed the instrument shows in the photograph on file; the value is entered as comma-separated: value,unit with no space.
76,km/h
